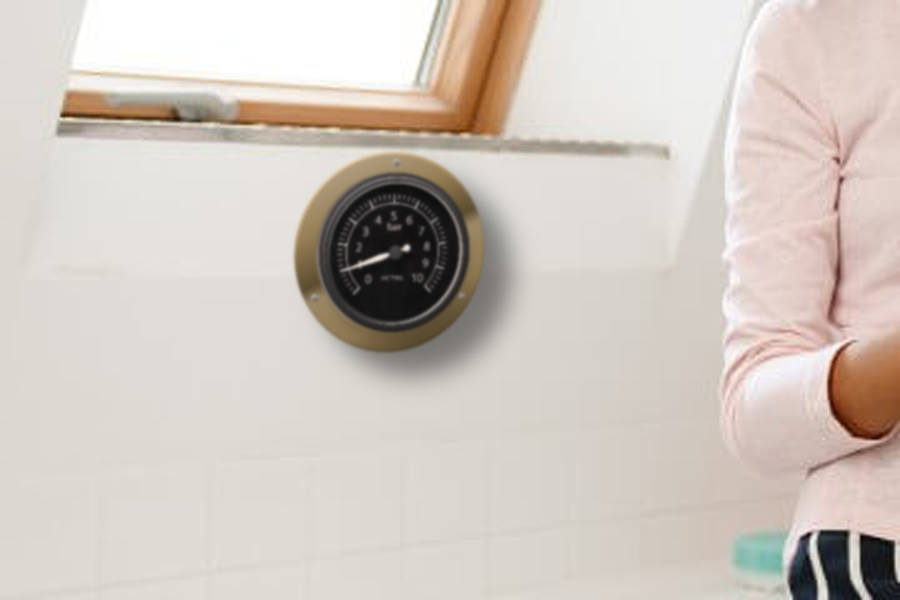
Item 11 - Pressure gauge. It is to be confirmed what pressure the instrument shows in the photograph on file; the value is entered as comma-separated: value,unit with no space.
1,bar
